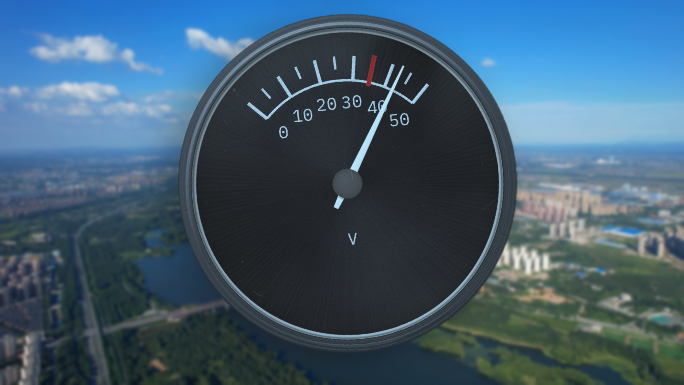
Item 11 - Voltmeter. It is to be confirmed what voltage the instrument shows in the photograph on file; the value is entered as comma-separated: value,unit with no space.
42.5,V
